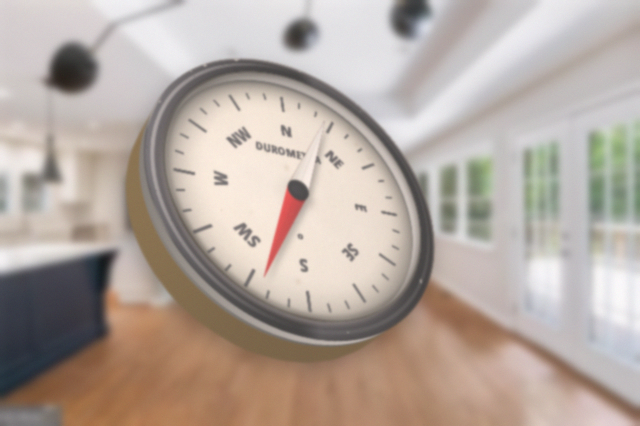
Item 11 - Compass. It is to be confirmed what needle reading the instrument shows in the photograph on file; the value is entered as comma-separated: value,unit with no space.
205,°
